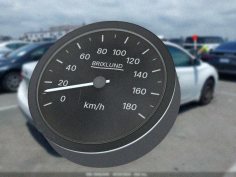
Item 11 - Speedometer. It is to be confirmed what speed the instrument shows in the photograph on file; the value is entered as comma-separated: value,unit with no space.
10,km/h
